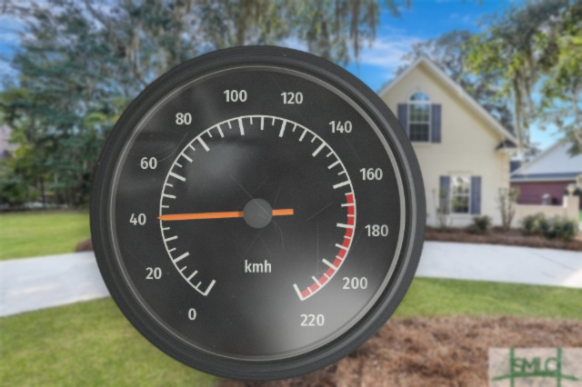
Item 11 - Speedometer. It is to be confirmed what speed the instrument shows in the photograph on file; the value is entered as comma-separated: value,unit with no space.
40,km/h
